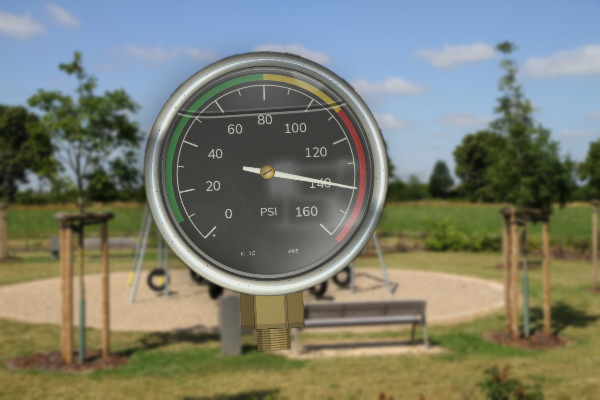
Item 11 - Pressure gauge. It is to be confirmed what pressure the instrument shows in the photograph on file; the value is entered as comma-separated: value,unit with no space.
140,psi
